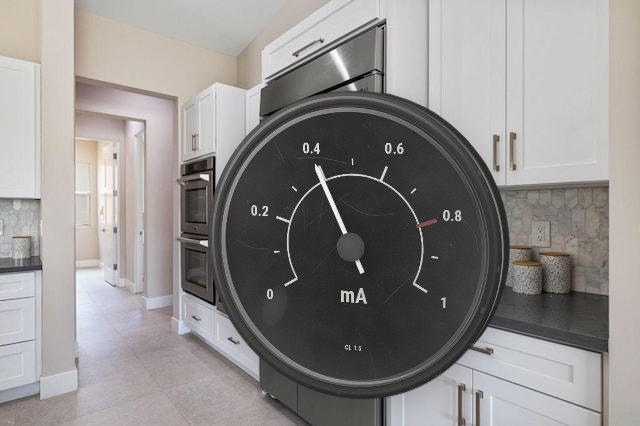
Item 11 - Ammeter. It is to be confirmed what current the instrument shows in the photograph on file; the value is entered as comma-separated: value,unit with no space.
0.4,mA
